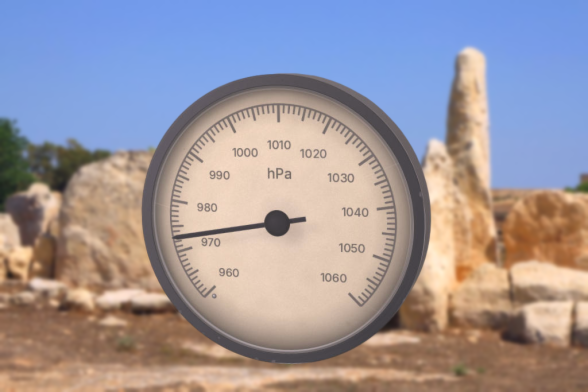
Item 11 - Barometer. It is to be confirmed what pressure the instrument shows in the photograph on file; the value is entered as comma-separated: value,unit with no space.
973,hPa
